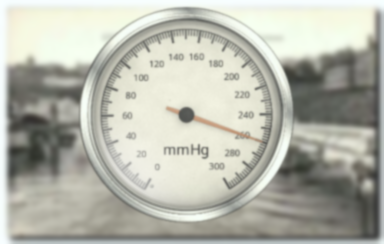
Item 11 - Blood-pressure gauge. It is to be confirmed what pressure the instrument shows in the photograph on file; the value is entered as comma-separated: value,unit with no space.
260,mmHg
